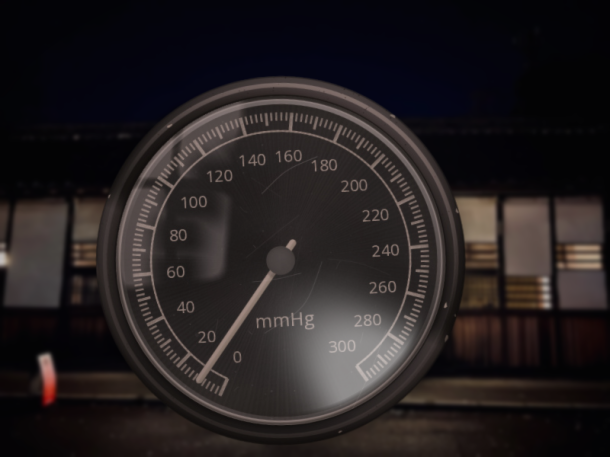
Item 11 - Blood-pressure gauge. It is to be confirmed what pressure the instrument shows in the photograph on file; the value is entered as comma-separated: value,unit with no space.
10,mmHg
